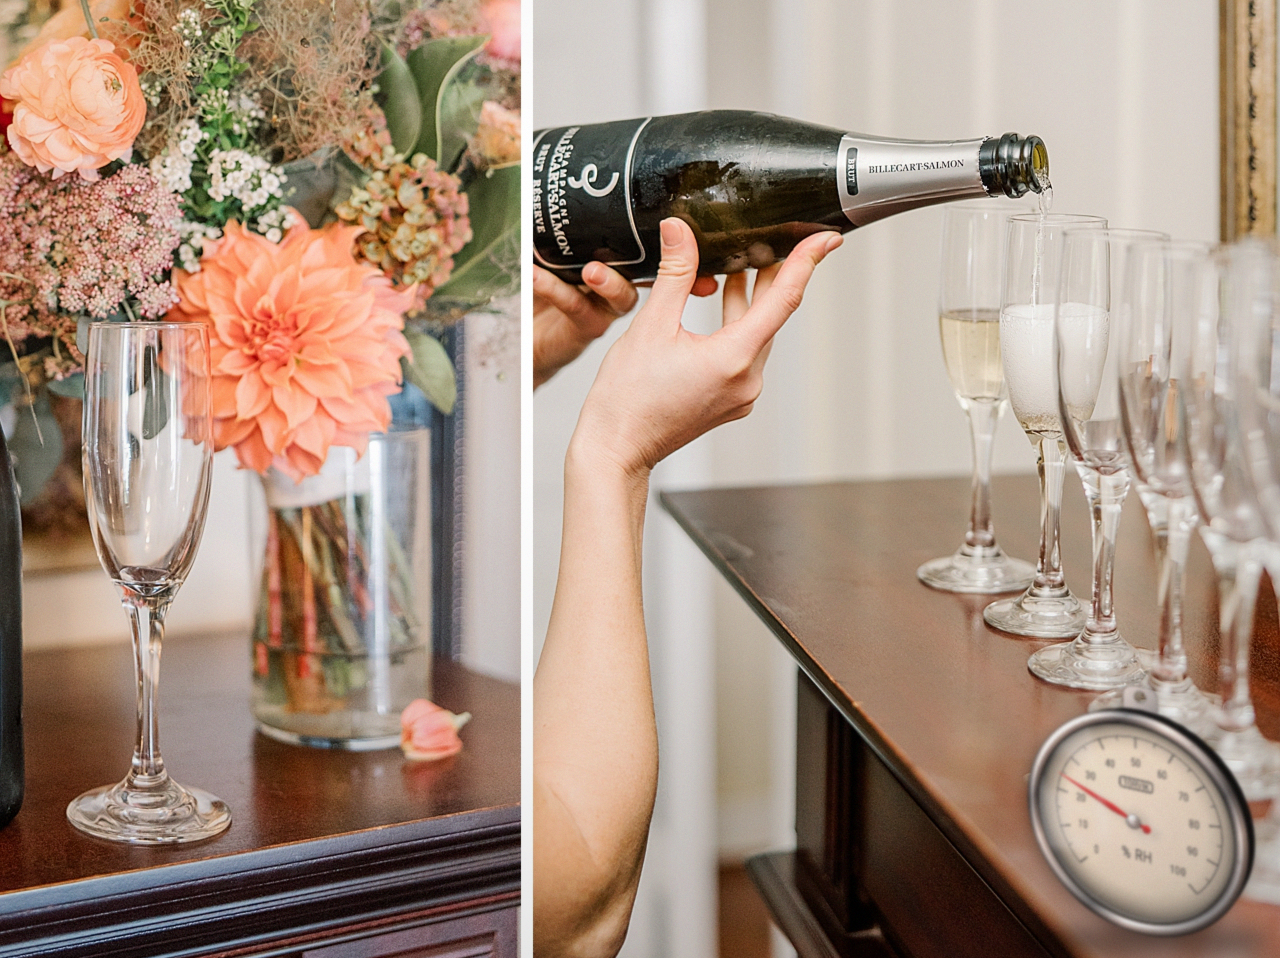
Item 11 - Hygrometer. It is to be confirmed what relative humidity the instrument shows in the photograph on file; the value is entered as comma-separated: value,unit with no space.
25,%
